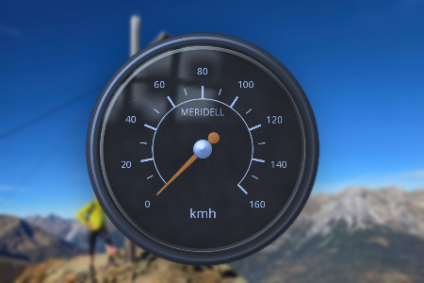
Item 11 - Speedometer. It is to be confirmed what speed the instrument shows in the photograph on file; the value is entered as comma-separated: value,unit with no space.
0,km/h
